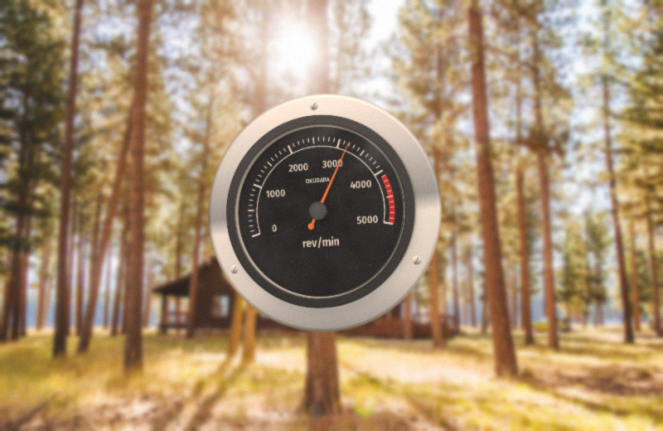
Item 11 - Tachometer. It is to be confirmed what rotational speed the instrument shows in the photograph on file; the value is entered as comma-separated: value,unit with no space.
3200,rpm
